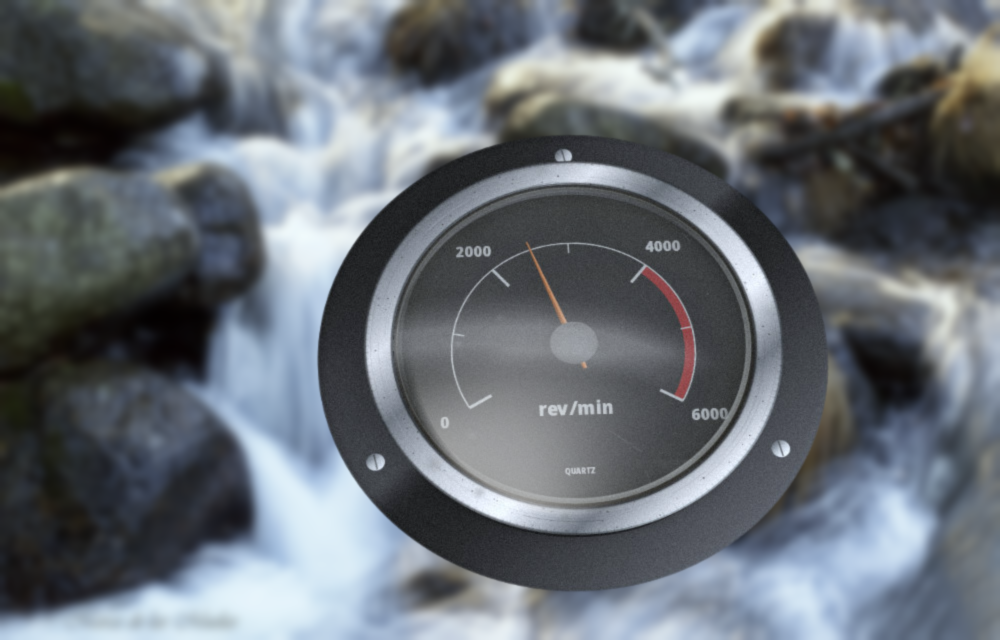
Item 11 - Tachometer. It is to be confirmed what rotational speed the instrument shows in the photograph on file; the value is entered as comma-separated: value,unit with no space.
2500,rpm
